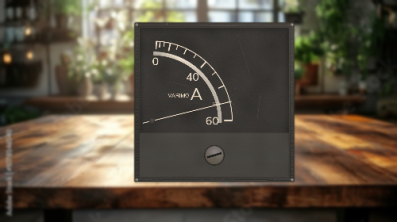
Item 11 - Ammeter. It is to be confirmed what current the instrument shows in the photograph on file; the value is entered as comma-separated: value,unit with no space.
55,A
